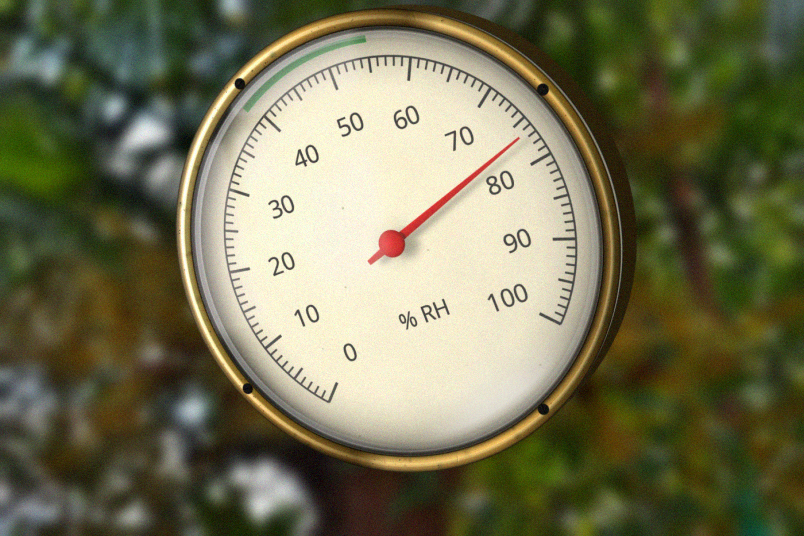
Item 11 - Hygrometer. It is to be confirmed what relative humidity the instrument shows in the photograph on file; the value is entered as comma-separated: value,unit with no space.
76.5,%
